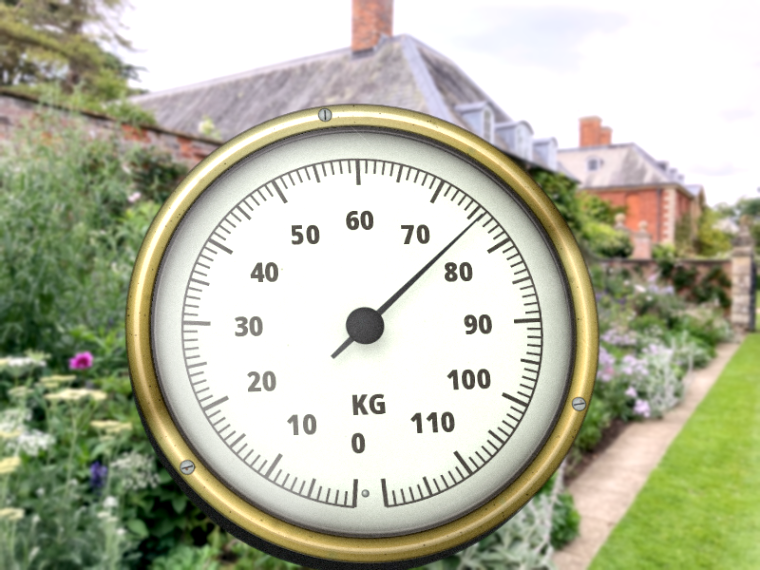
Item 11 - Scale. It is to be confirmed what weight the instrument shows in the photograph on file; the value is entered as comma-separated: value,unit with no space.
76,kg
